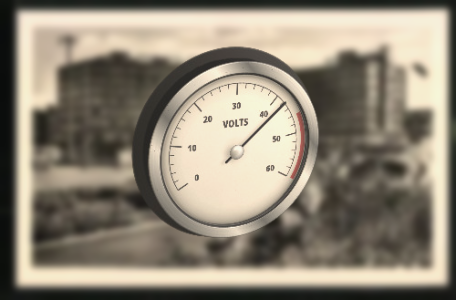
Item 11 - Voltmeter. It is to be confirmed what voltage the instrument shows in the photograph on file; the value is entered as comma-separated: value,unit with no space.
42,V
